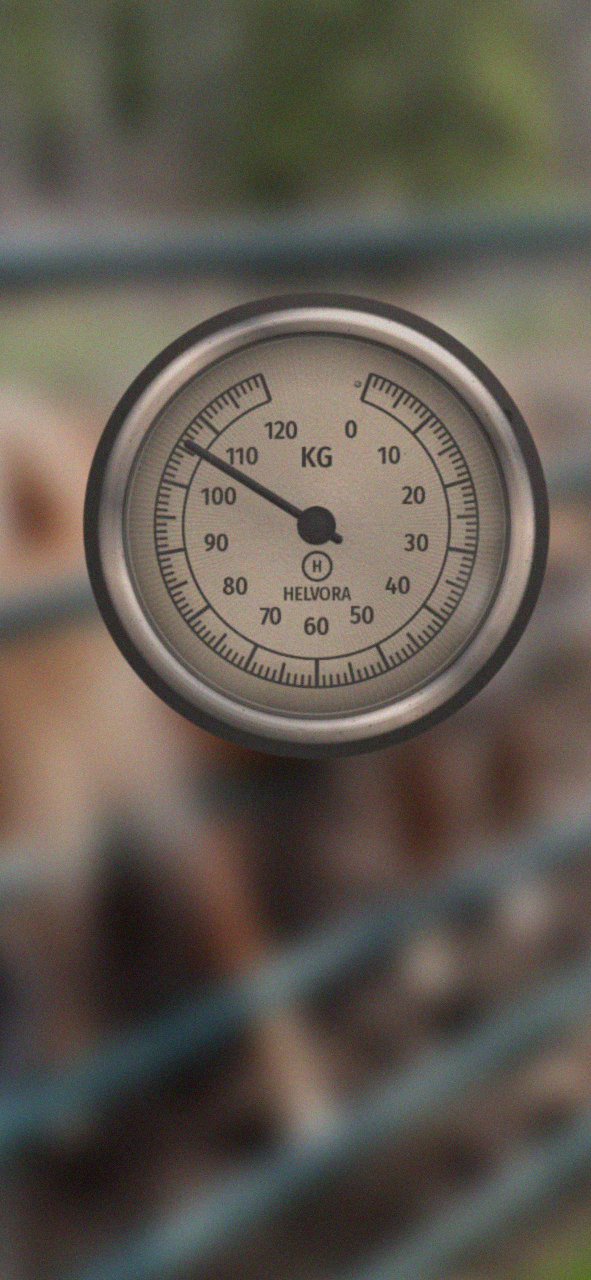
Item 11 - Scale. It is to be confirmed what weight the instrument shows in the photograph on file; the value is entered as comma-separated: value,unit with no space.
106,kg
